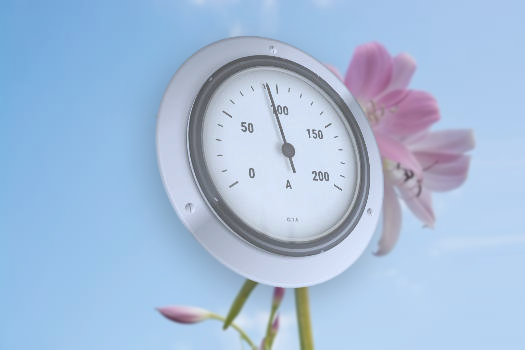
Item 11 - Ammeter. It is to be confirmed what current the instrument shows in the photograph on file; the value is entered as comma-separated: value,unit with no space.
90,A
